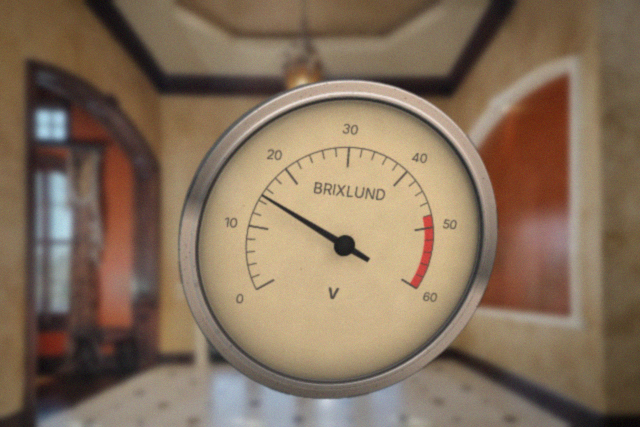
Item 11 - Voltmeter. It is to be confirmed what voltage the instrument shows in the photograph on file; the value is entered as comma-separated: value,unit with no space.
15,V
